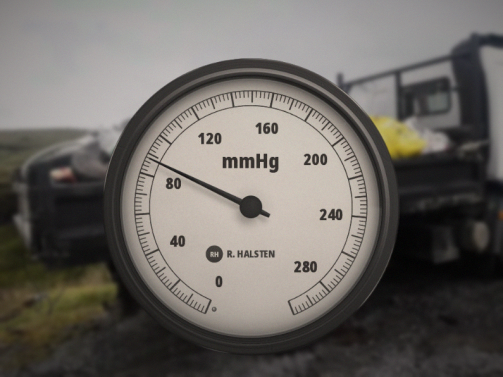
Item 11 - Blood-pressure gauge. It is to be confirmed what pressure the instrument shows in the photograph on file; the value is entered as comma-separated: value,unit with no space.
88,mmHg
